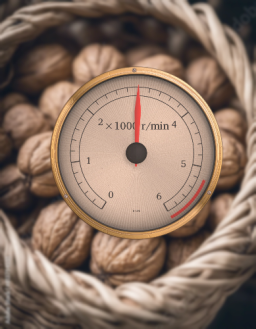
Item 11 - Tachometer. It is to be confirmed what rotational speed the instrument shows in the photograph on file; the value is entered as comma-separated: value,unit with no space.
3000,rpm
